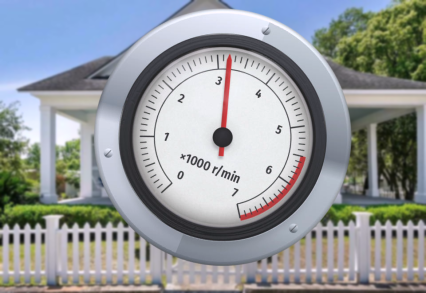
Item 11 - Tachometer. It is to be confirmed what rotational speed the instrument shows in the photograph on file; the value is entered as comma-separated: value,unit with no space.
3200,rpm
